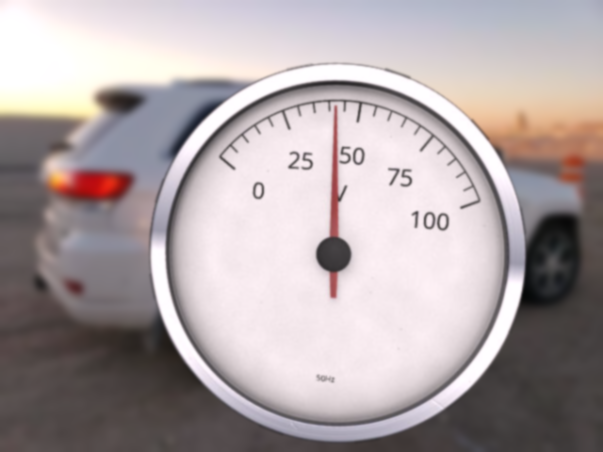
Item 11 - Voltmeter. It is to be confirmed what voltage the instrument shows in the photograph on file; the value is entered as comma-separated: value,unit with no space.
42.5,V
